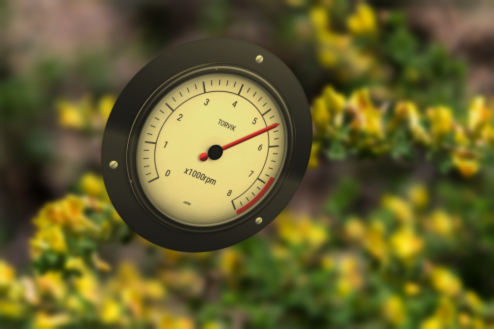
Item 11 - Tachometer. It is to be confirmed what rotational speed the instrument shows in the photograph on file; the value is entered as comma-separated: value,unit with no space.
5400,rpm
